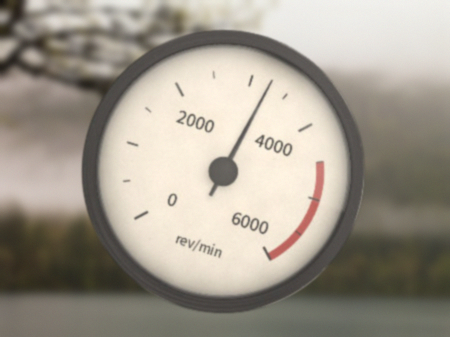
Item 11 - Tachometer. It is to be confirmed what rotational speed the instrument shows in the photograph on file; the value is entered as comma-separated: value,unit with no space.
3250,rpm
